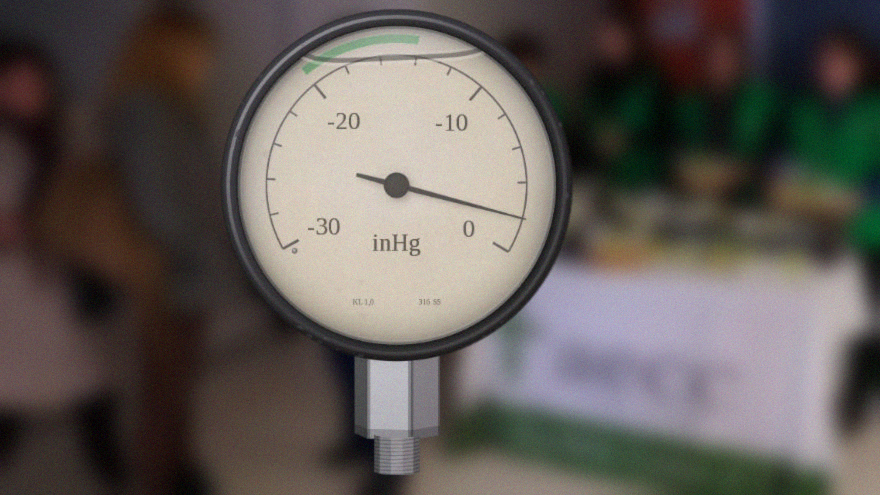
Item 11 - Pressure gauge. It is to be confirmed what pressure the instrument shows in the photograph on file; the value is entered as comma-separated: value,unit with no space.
-2,inHg
